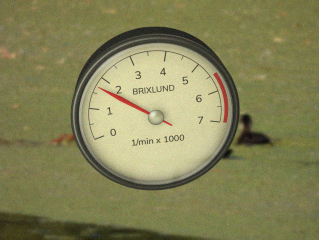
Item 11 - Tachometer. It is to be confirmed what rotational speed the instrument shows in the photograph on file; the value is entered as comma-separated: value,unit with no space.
1750,rpm
